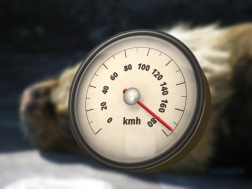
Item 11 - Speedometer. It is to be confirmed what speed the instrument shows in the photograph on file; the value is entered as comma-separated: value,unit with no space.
175,km/h
